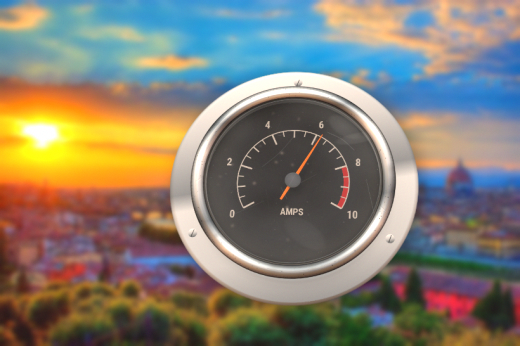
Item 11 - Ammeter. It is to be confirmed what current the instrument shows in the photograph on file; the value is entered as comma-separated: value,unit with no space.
6.25,A
